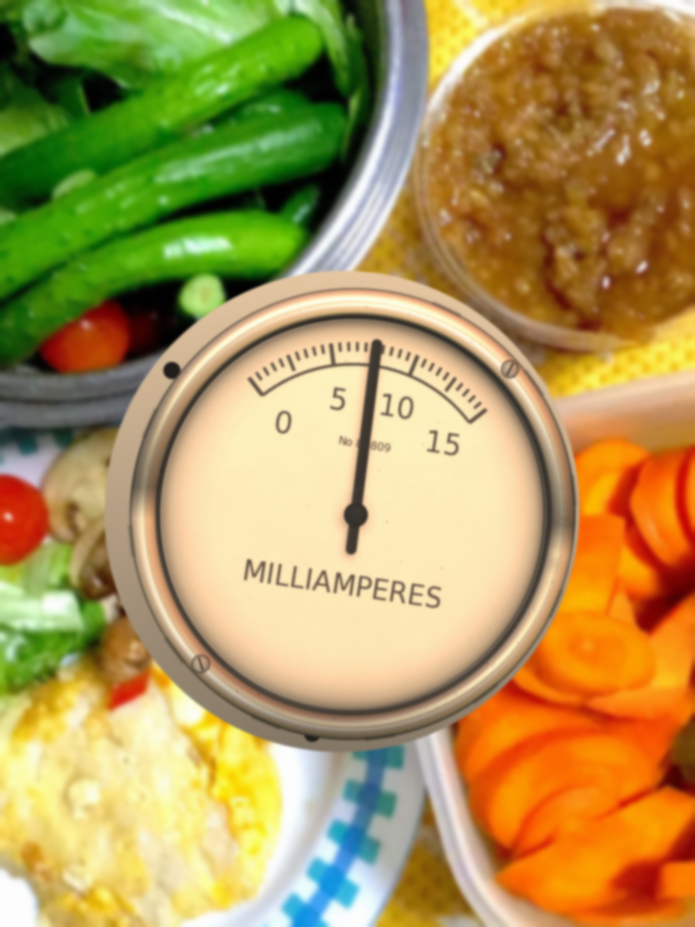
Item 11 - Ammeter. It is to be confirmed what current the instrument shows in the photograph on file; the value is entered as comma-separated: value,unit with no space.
7.5,mA
